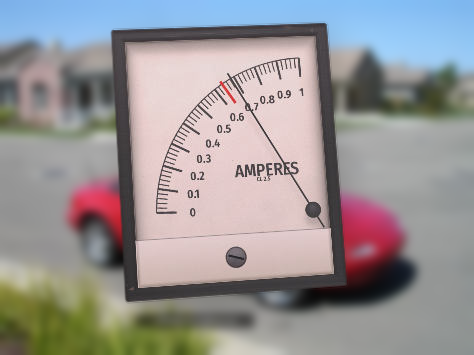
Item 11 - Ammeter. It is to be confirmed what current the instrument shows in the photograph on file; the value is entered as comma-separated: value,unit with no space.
0.68,A
